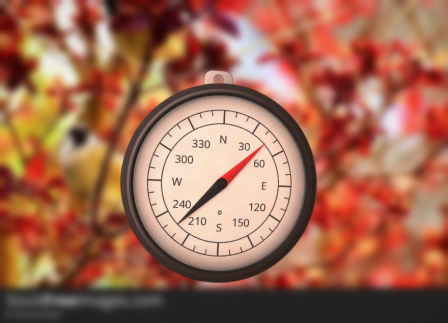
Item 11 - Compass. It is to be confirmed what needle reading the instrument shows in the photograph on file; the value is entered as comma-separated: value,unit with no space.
45,°
